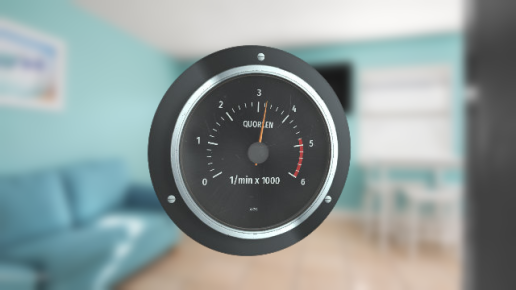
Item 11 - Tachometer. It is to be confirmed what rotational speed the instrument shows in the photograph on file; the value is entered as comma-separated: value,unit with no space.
3200,rpm
